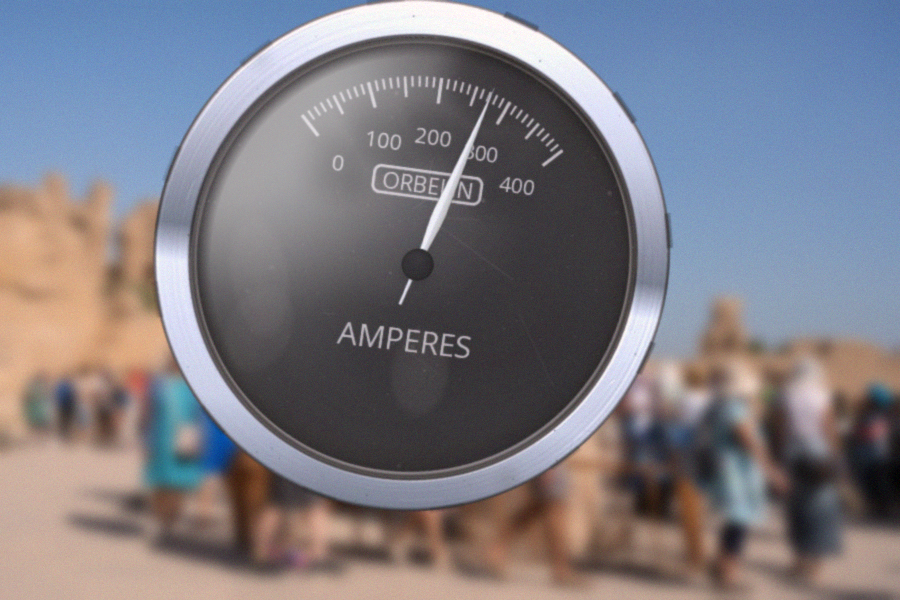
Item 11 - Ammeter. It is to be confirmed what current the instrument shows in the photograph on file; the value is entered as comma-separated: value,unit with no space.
270,A
